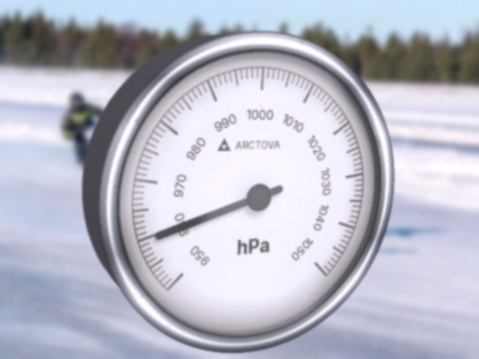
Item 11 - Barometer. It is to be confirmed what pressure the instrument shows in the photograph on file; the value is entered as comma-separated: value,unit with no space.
960,hPa
